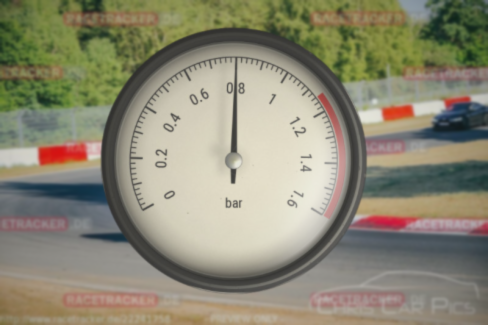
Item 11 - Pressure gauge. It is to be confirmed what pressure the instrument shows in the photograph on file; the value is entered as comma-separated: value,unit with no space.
0.8,bar
